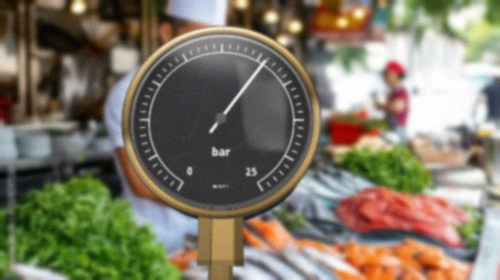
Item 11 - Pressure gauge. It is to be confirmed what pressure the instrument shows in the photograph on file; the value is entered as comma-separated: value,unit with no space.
15.5,bar
